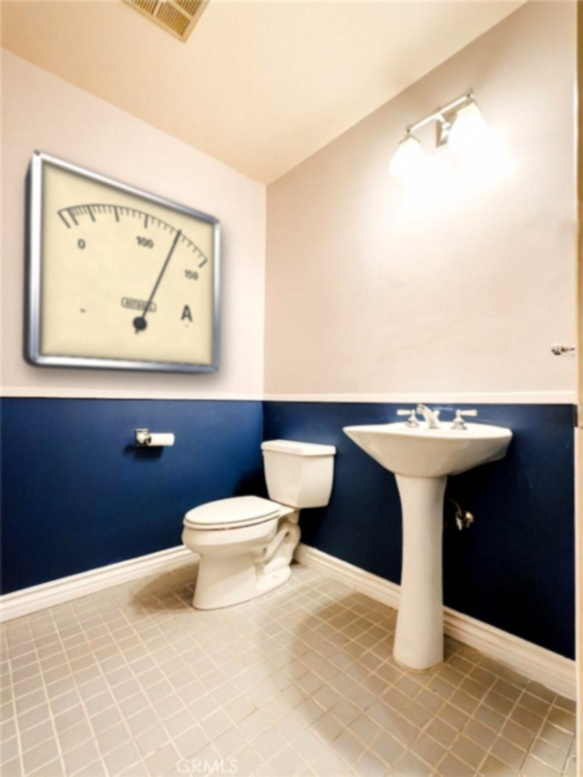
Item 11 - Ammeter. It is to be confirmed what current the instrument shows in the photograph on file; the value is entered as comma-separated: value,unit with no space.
125,A
